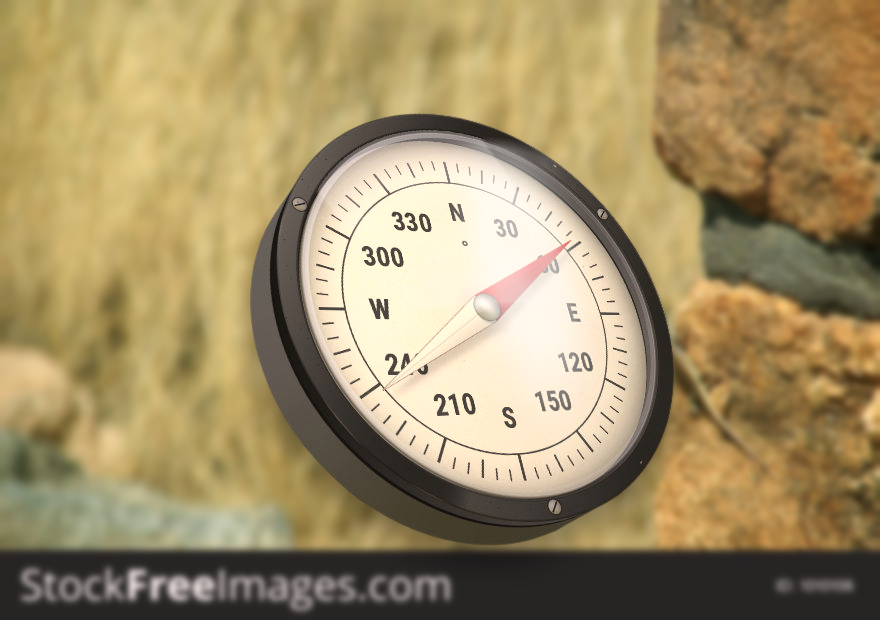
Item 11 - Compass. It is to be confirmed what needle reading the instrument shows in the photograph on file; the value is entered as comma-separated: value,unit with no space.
57.5,°
